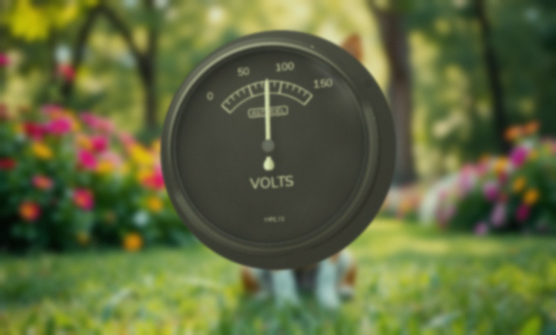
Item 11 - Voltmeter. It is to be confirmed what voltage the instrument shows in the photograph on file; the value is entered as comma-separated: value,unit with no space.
80,V
